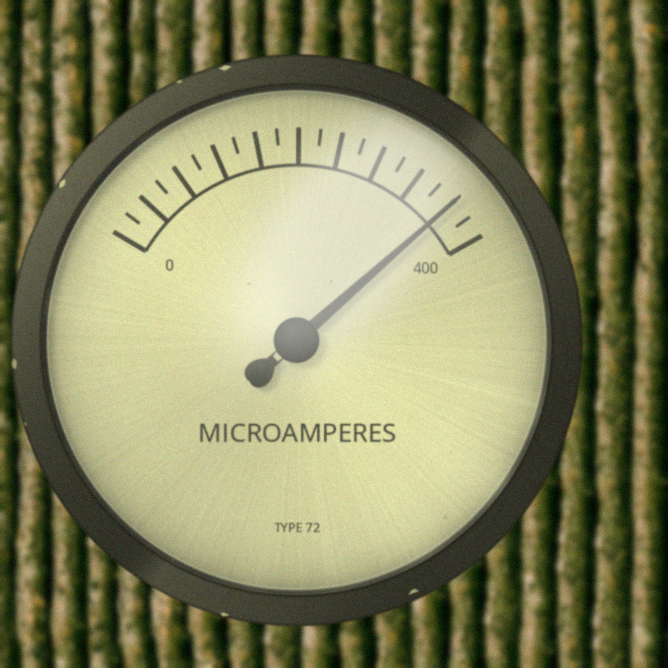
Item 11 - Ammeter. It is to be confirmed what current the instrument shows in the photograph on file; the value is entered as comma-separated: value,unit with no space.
360,µA
